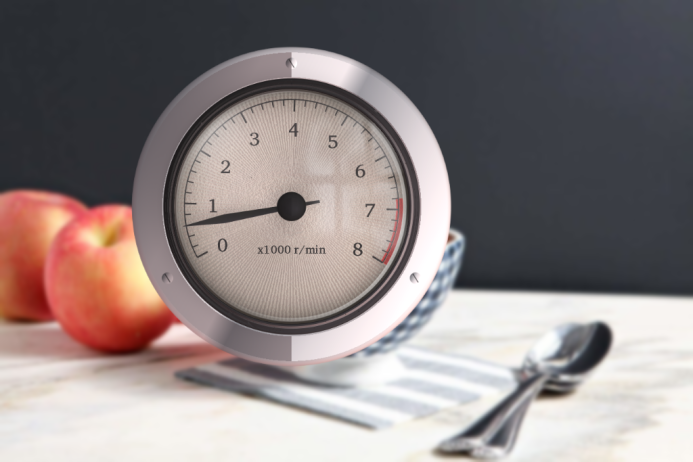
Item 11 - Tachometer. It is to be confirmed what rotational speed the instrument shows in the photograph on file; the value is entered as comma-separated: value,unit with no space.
600,rpm
